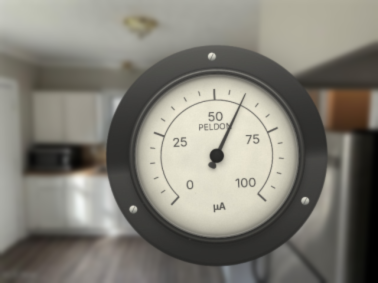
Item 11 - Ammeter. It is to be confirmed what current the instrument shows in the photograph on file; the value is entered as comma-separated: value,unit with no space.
60,µA
